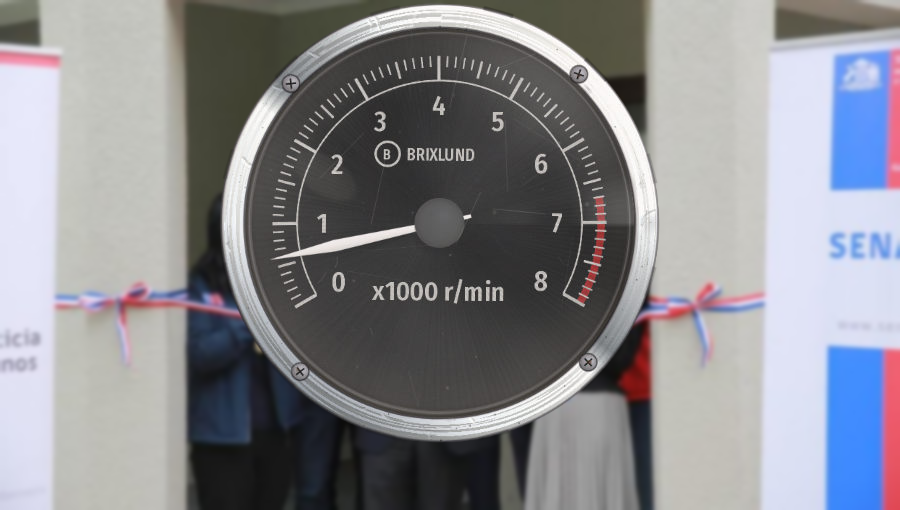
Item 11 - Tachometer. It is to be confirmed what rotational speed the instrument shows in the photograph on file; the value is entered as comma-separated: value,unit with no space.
600,rpm
